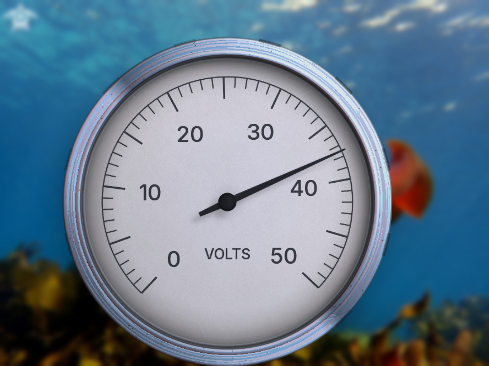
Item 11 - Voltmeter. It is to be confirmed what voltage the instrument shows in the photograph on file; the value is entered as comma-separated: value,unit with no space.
37.5,V
